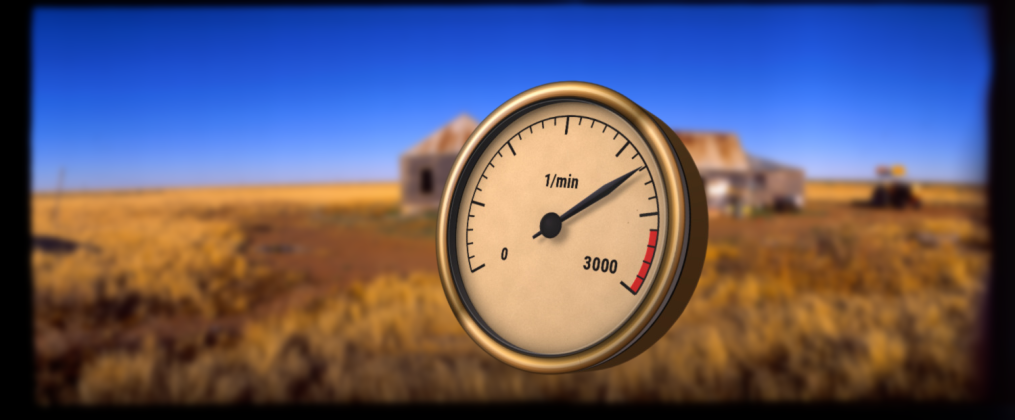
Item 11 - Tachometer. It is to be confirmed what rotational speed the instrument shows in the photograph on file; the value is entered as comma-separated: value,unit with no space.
2200,rpm
